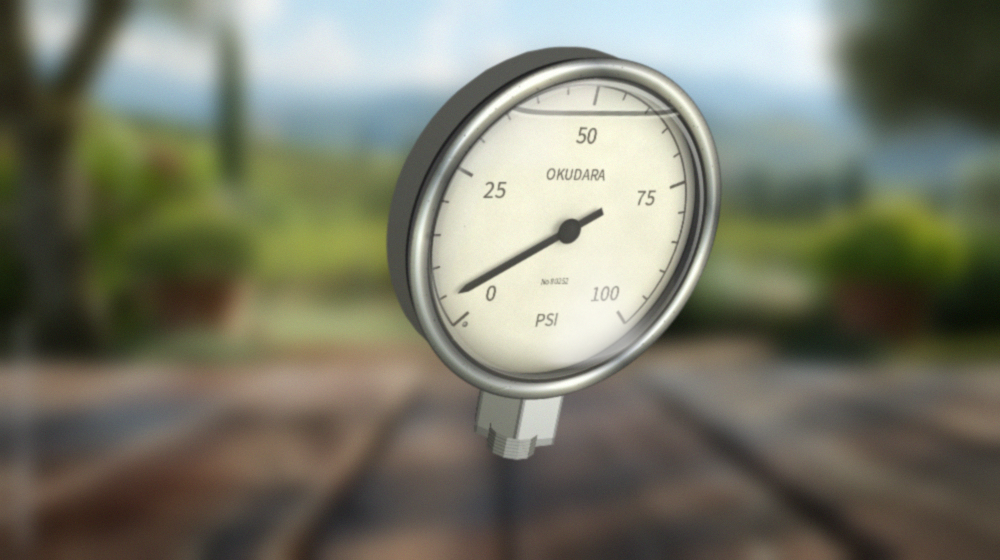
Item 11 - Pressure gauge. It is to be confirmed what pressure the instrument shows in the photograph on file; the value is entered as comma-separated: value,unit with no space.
5,psi
